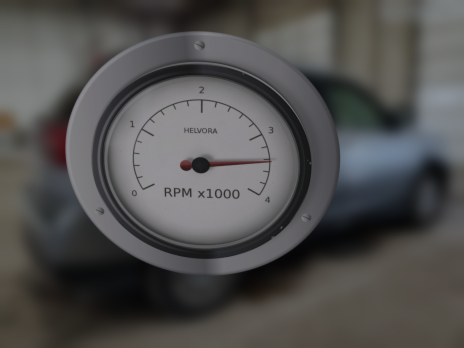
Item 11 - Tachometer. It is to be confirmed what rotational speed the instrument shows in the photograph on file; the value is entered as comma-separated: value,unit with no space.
3400,rpm
